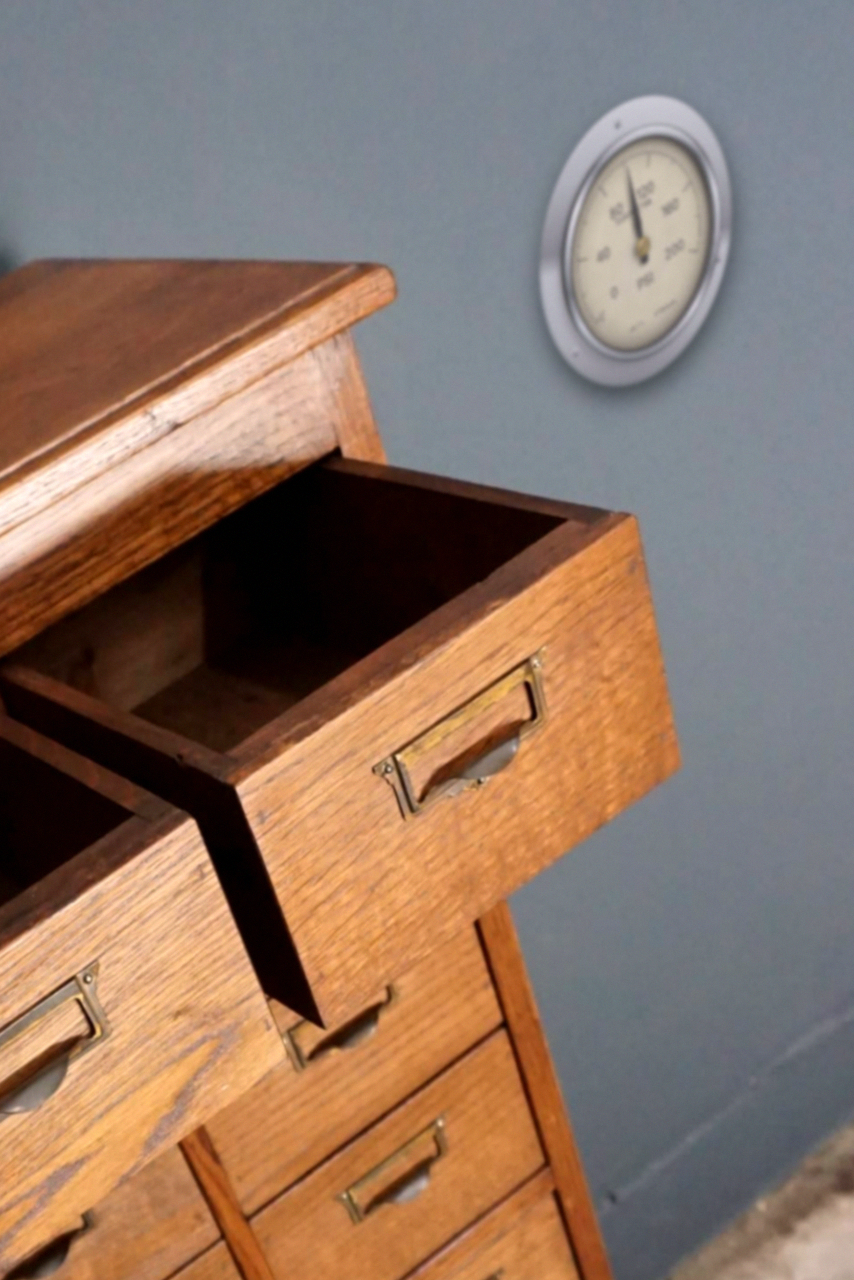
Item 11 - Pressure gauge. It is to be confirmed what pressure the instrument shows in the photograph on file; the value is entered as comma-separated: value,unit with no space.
100,psi
